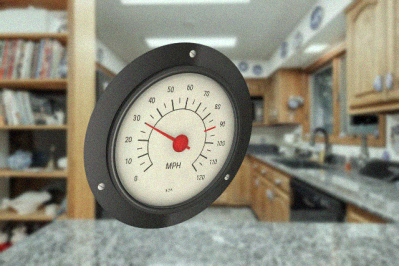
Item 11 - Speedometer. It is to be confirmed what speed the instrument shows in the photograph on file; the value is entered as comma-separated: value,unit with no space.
30,mph
